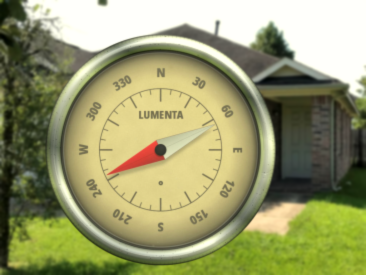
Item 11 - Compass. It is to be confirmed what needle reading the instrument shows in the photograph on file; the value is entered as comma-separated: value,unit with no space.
245,°
